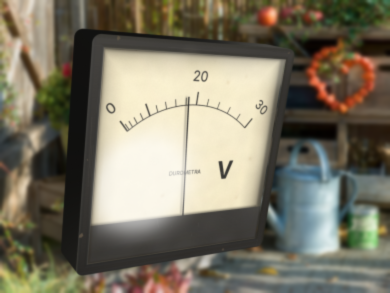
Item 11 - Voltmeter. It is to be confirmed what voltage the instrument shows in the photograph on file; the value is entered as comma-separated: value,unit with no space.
18,V
